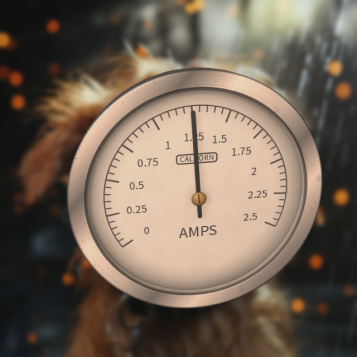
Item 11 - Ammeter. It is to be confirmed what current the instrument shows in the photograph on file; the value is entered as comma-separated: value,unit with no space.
1.25,A
